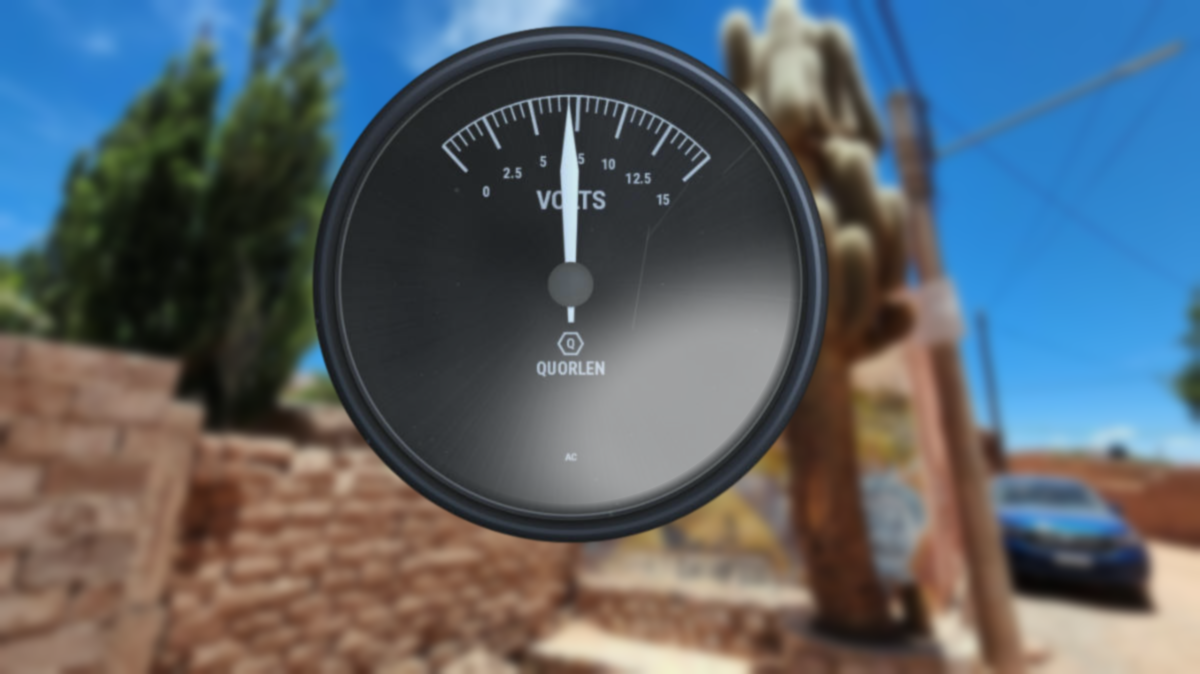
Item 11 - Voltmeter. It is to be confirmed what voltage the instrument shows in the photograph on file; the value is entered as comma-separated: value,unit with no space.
7,V
